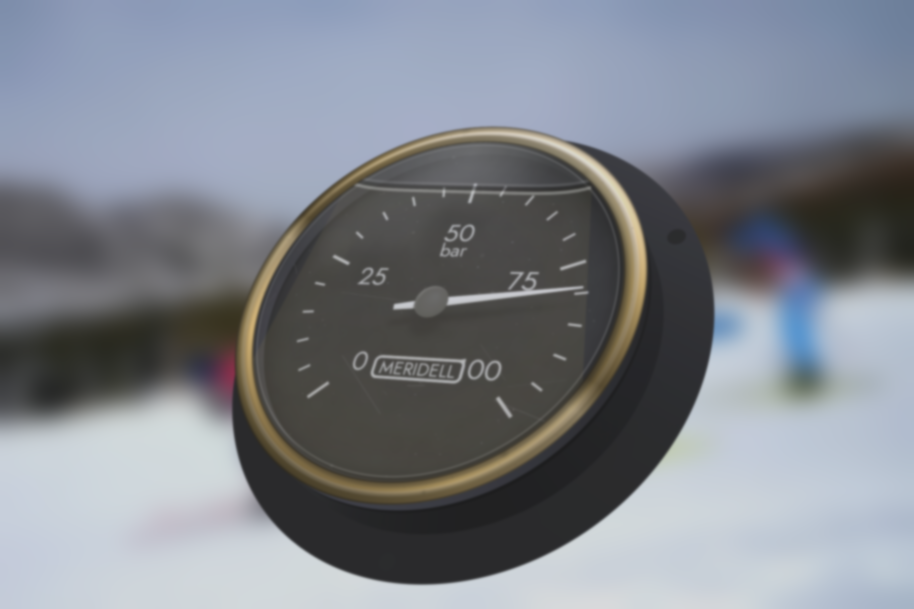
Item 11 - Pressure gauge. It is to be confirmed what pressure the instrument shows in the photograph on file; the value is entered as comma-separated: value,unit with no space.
80,bar
